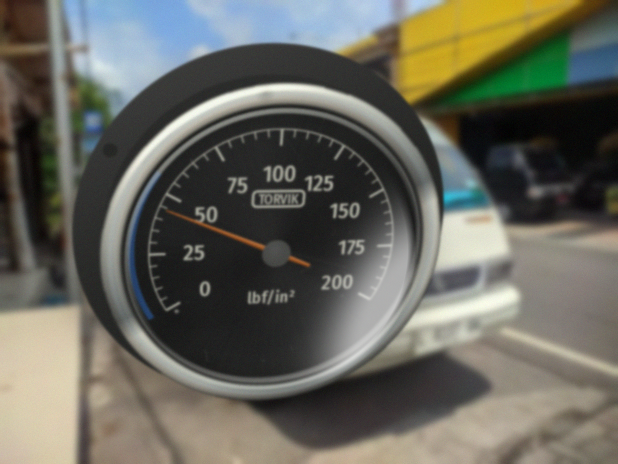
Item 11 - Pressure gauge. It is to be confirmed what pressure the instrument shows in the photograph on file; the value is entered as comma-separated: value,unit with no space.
45,psi
